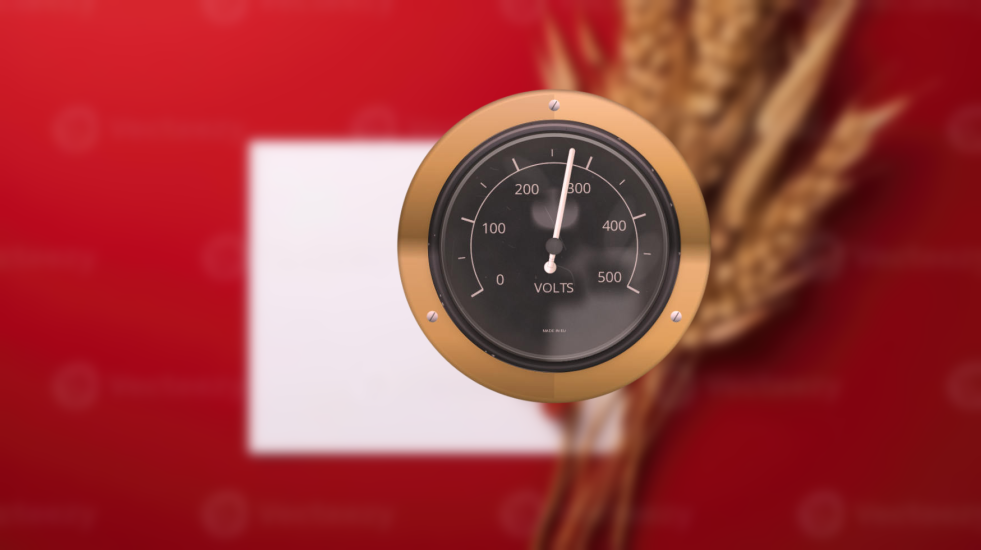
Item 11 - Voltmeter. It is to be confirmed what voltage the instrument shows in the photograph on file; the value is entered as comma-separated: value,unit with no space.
275,V
